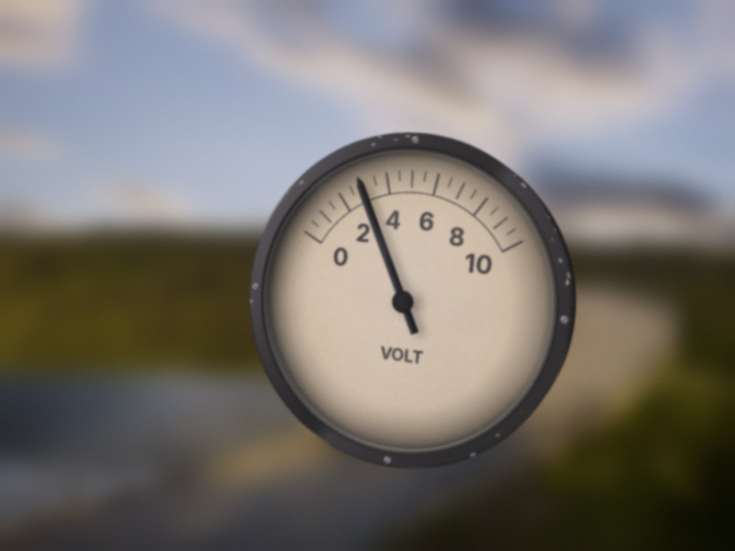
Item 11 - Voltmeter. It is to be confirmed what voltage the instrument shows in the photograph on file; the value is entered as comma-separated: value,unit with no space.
3,V
